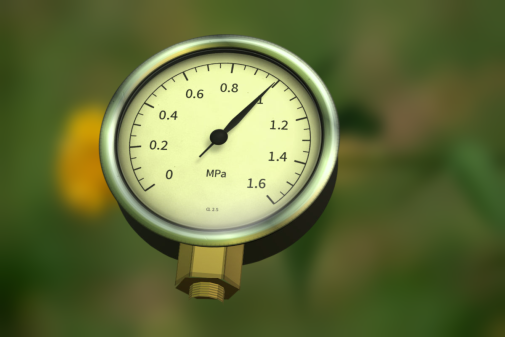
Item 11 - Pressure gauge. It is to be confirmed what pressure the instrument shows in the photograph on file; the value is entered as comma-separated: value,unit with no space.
1,MPa
